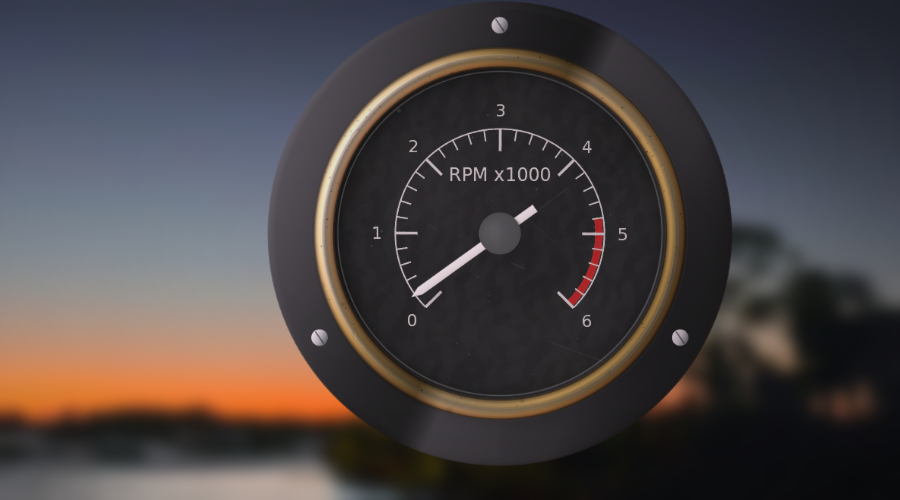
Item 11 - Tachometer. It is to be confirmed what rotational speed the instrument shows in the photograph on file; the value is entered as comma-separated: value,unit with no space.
200,rpm
